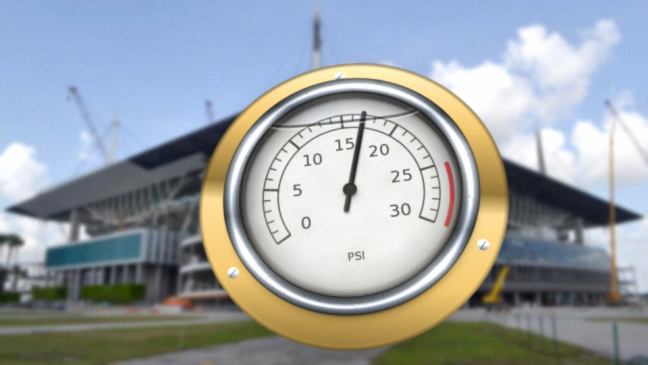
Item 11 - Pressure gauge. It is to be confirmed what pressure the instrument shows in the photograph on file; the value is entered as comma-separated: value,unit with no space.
17,psi
